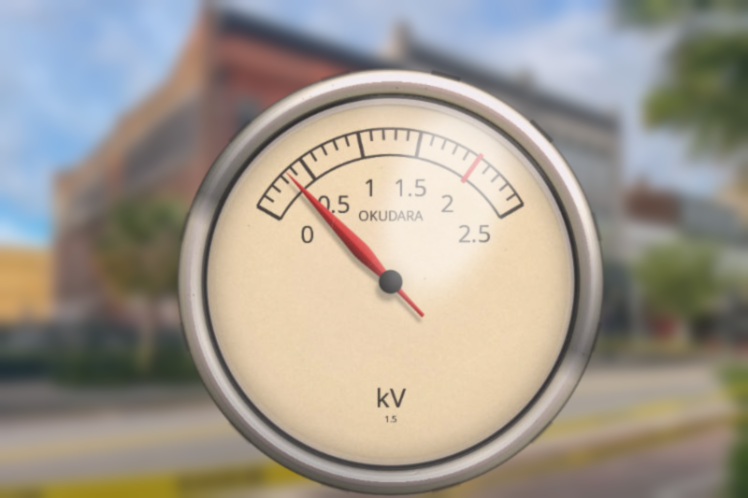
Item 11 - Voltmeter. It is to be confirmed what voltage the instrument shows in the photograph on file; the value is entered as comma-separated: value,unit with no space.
0.35,kV
